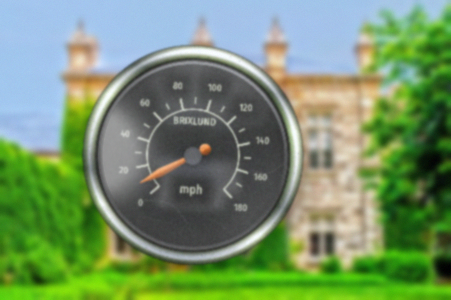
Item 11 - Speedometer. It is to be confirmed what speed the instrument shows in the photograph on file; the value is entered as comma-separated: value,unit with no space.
10,mph
